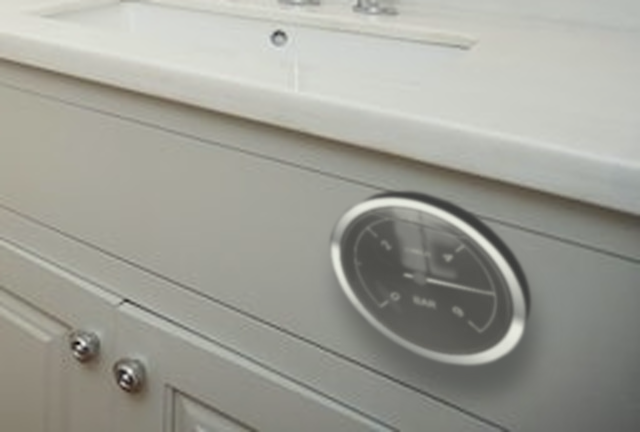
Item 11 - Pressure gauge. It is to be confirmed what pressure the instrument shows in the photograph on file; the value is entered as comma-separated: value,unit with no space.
5,bar
